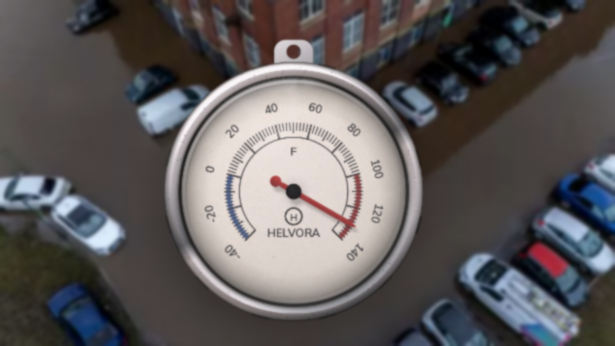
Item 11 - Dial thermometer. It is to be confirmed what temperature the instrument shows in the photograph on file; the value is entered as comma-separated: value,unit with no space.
130,°F
